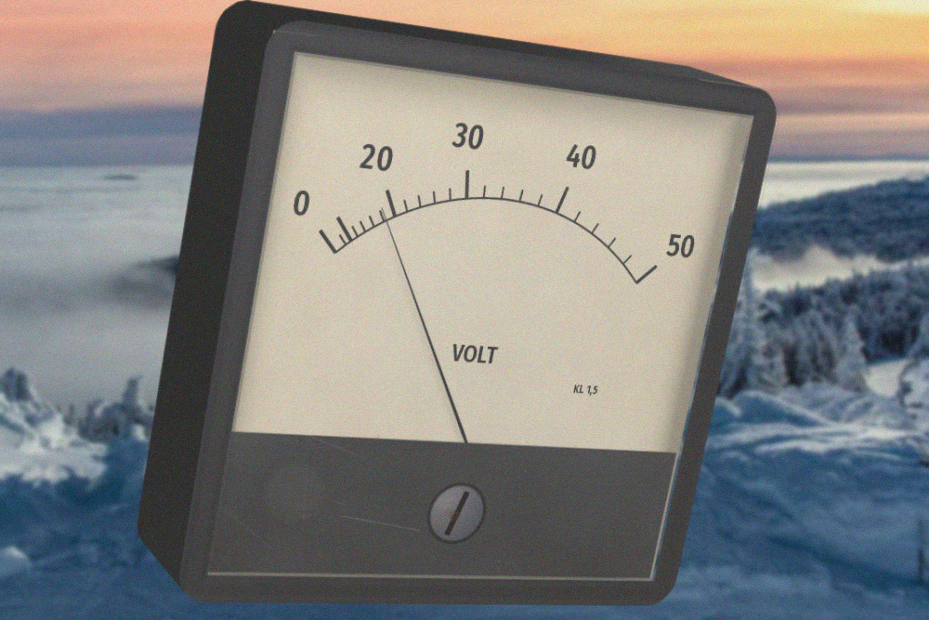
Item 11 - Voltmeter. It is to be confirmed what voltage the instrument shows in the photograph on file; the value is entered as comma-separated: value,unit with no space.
18,V
